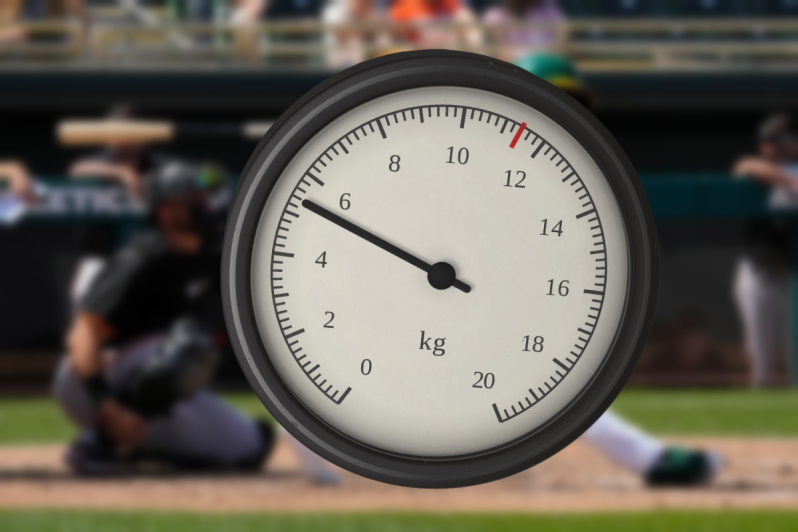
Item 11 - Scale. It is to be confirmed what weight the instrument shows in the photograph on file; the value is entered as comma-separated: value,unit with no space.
5.4,kg
